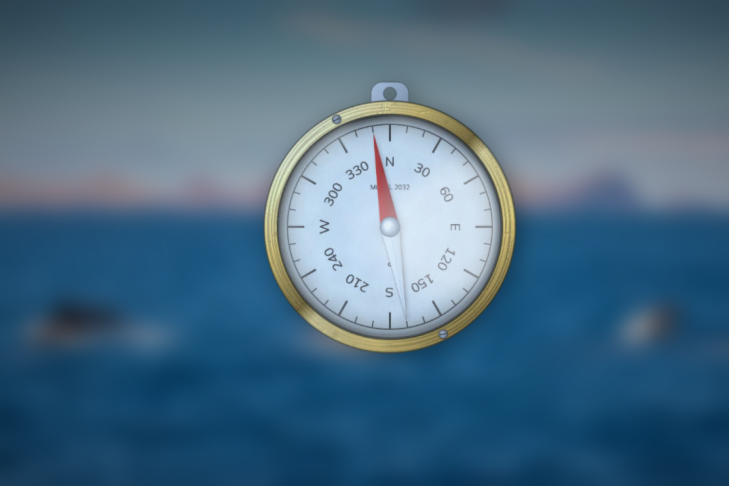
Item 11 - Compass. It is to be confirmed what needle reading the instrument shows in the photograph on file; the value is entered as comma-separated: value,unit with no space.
350,°
